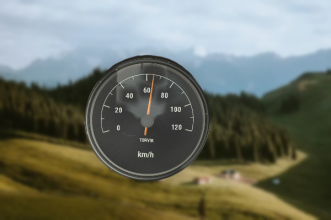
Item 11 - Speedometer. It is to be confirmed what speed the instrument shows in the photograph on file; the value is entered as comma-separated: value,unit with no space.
65,km/h
